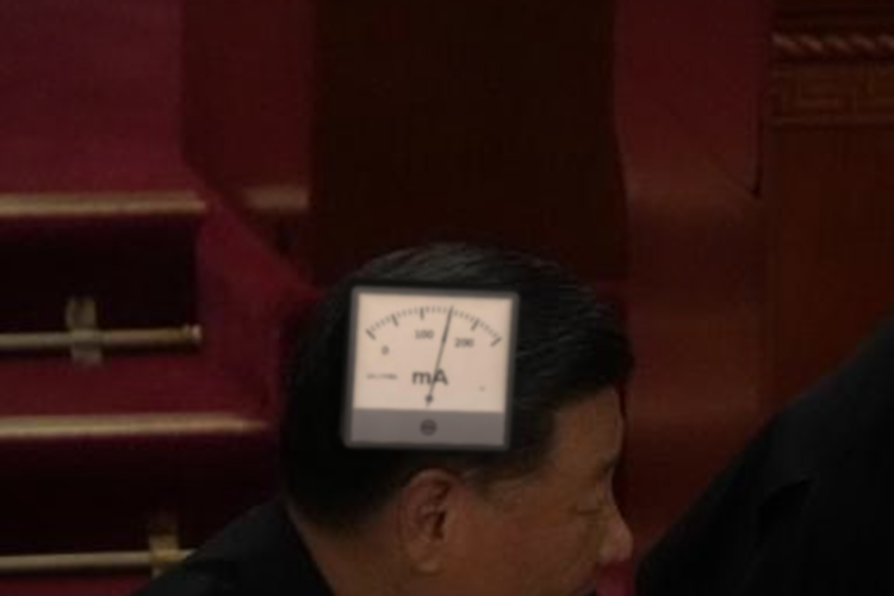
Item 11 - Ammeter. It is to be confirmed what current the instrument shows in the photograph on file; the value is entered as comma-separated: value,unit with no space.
150,mA
